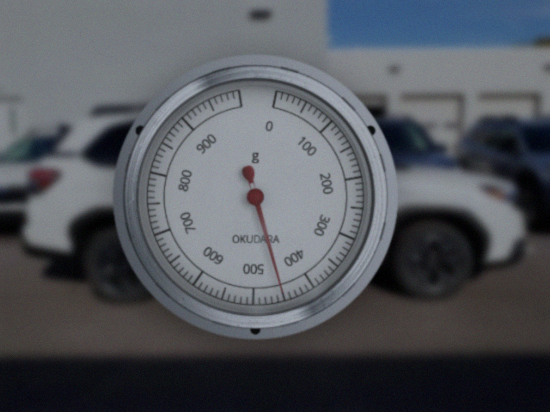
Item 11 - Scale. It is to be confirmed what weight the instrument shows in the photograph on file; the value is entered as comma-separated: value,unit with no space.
450,g
